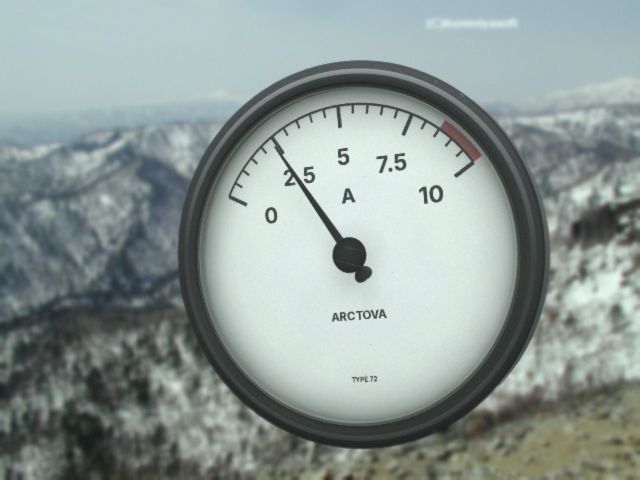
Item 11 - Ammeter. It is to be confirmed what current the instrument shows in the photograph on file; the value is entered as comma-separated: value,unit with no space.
2.5,A
